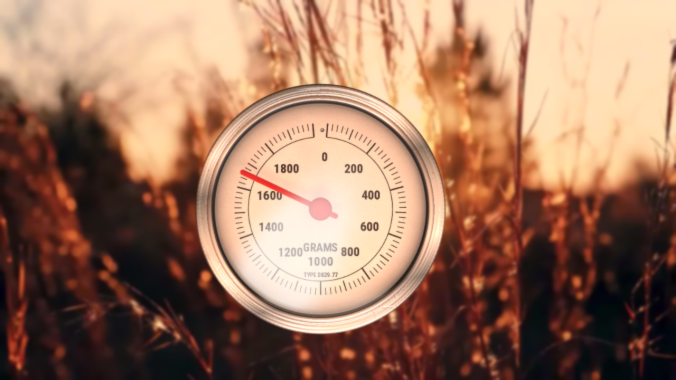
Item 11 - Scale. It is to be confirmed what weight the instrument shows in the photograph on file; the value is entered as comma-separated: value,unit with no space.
1660,g
